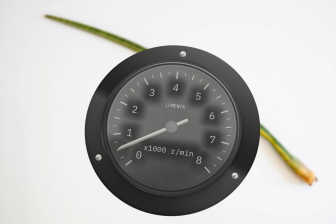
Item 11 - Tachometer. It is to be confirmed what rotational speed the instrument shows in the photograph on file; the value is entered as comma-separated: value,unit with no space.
500,rpm
